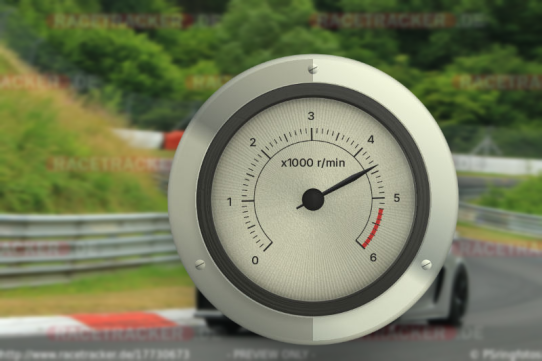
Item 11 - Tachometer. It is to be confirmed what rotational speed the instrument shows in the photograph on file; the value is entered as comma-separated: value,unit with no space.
4400,rpm
